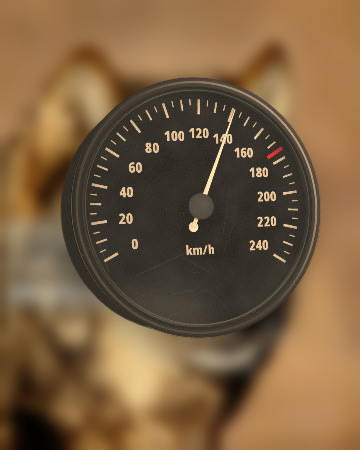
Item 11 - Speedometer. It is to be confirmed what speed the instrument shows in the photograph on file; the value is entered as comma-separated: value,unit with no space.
140,km/h
